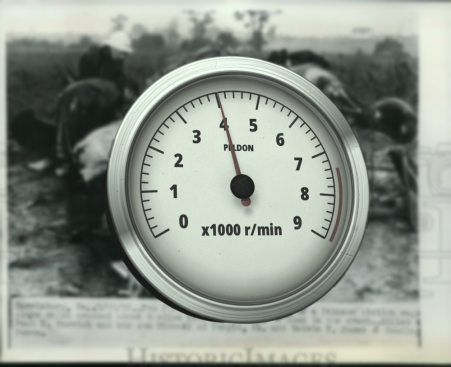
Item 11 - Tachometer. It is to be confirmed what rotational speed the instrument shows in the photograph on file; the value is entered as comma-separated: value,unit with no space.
4000,rpm
